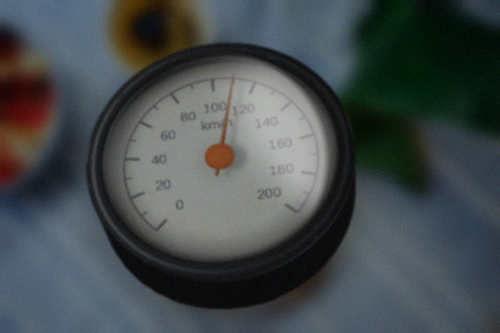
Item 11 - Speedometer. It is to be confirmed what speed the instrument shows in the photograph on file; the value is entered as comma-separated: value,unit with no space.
110,km/h
